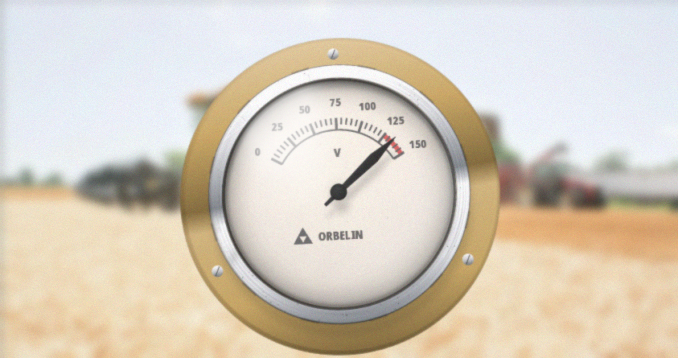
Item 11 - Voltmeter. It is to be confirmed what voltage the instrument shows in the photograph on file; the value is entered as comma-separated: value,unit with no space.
135,V
